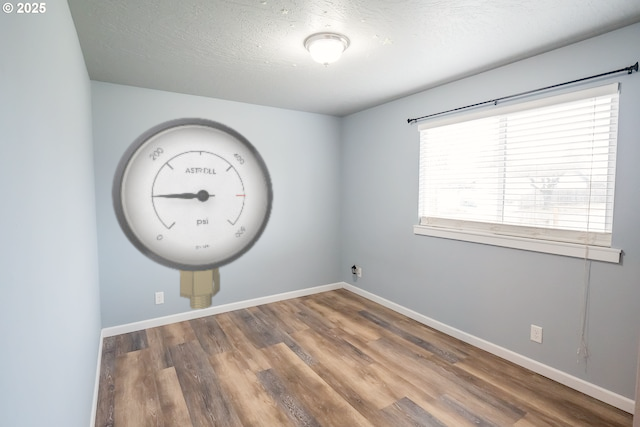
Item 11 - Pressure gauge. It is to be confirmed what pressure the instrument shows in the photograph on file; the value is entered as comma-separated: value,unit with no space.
100,psi
